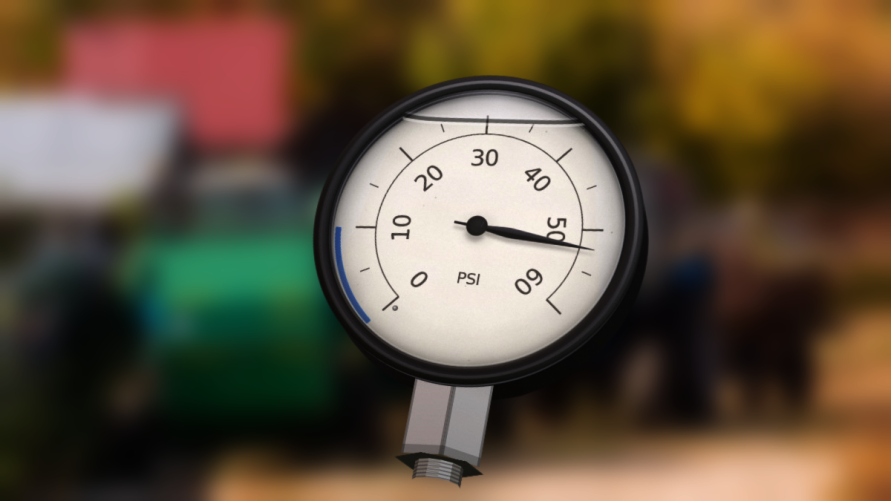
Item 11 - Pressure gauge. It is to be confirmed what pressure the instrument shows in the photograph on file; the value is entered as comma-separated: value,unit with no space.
52.5,psi
